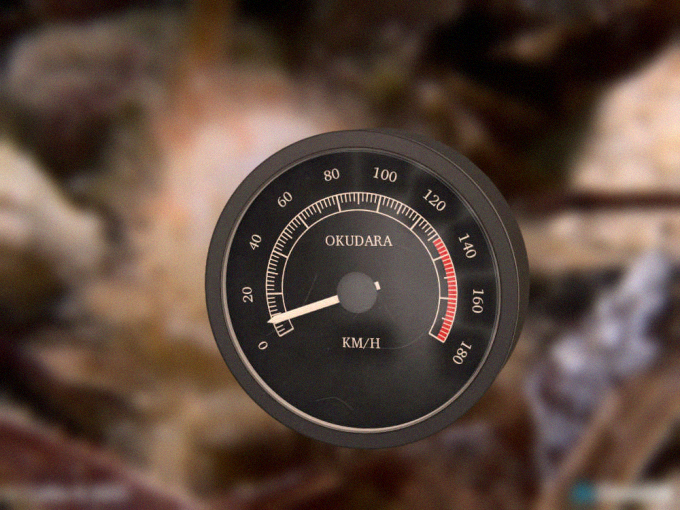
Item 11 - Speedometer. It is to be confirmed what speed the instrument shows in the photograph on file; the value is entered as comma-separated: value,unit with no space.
8,km/h
